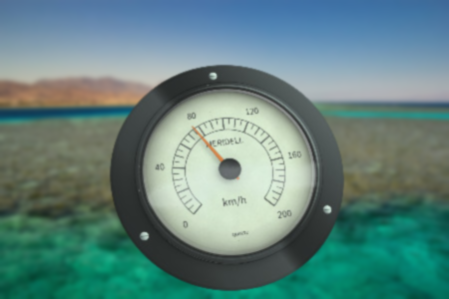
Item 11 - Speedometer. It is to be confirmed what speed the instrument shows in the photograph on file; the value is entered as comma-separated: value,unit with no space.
75,km/h
